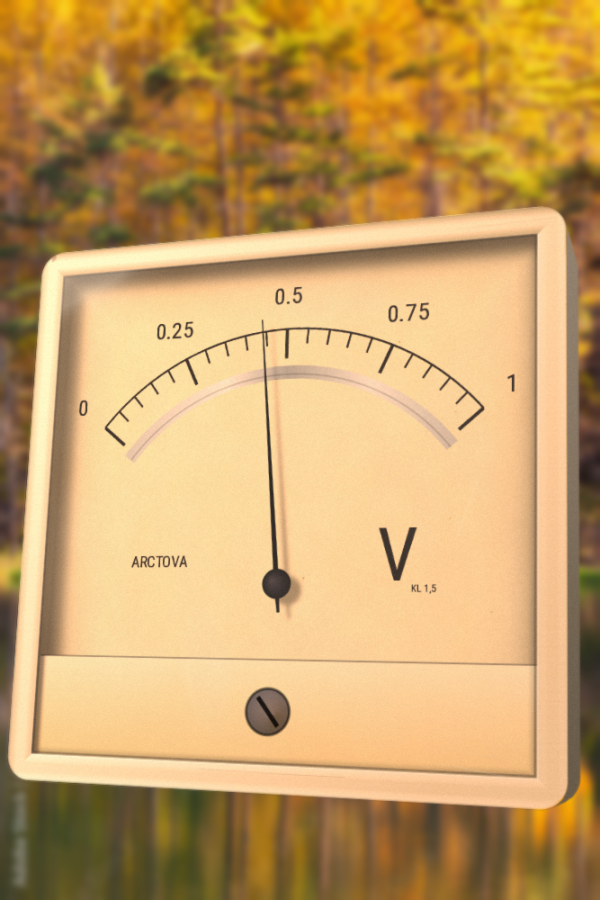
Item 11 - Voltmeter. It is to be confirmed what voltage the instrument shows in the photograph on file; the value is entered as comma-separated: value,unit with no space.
0.45,V
